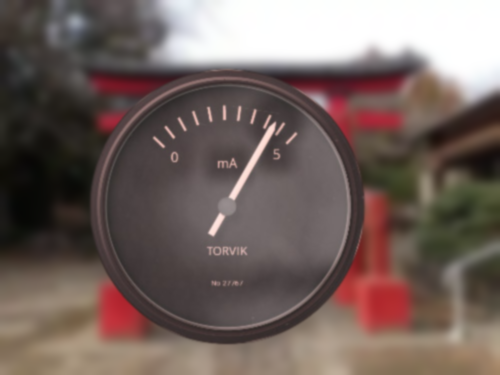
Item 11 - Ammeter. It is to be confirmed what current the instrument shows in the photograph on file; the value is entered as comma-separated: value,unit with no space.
4.25,mA
